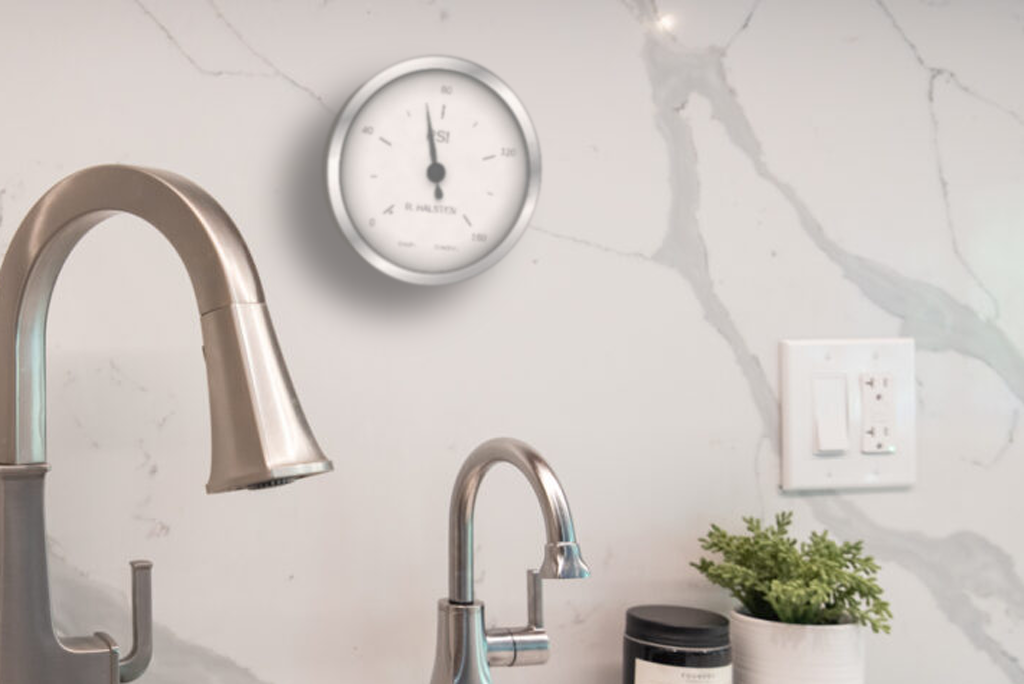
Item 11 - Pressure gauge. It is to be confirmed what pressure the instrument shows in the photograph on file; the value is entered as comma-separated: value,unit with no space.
70,psi
